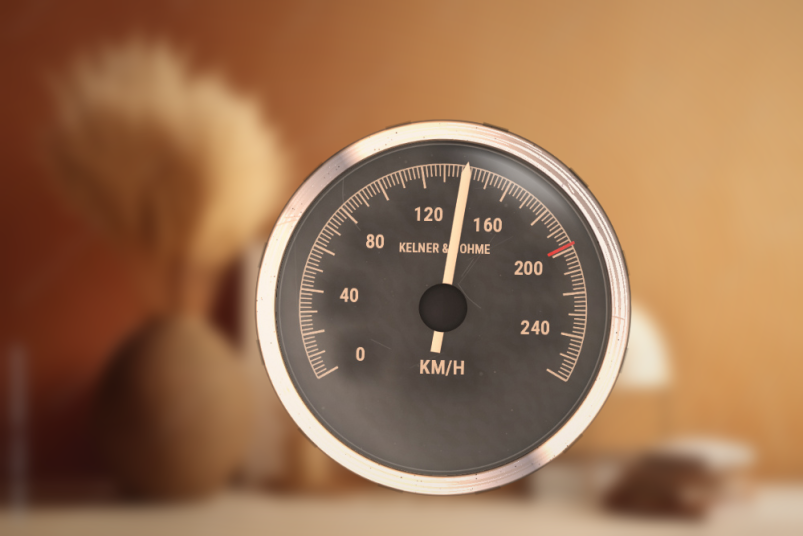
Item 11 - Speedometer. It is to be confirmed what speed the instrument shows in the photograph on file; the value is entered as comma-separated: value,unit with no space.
140,km/h
